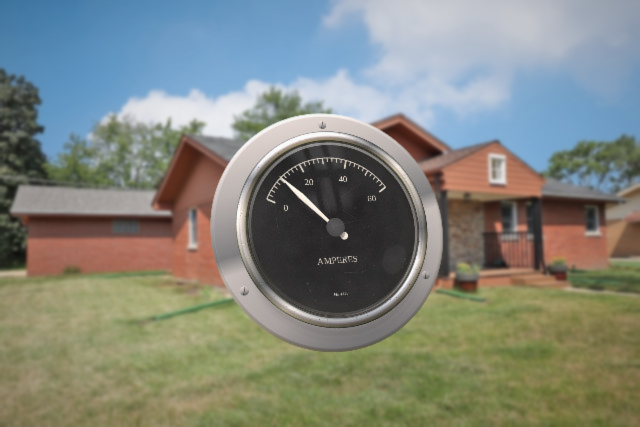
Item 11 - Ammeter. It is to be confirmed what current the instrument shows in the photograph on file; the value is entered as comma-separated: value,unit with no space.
10,A
